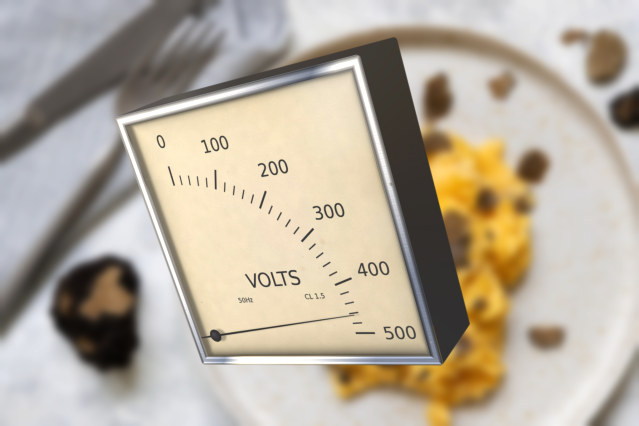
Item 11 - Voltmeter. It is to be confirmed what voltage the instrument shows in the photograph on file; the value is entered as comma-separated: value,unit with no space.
460,V
